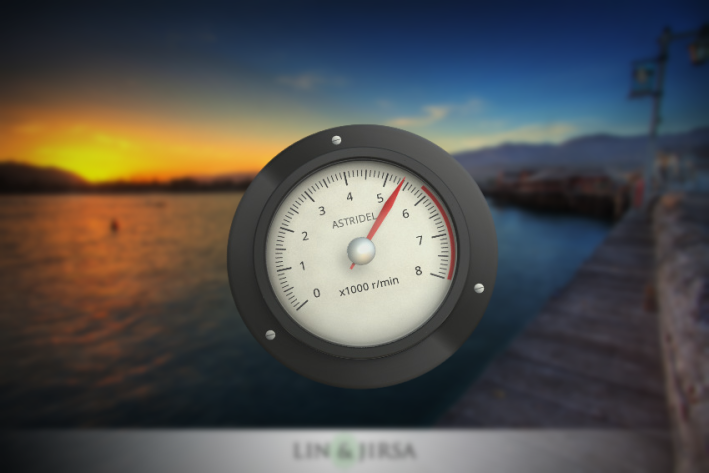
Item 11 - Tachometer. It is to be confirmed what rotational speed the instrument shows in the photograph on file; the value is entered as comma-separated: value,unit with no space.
5400,rpm
